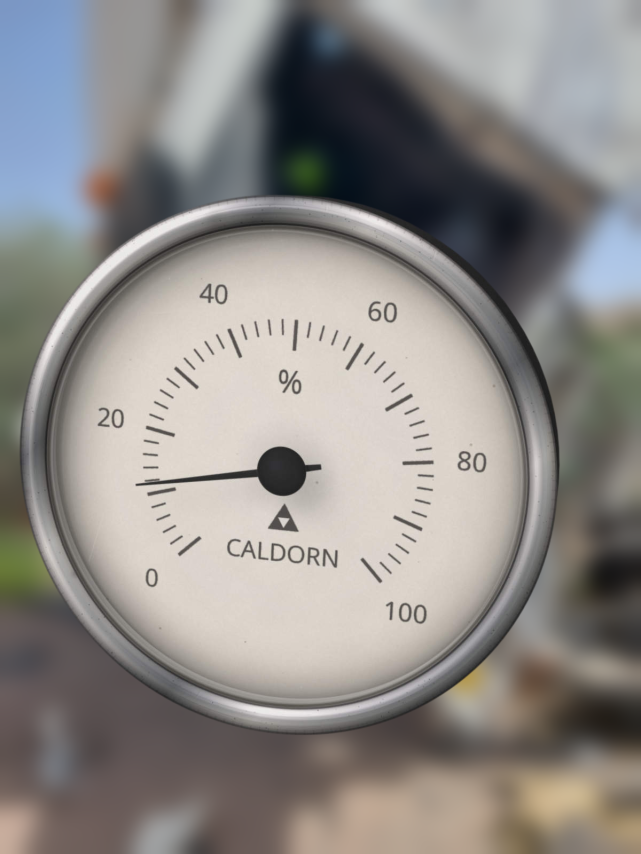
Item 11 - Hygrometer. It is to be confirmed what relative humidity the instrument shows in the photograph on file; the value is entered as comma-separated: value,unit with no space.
12,%
